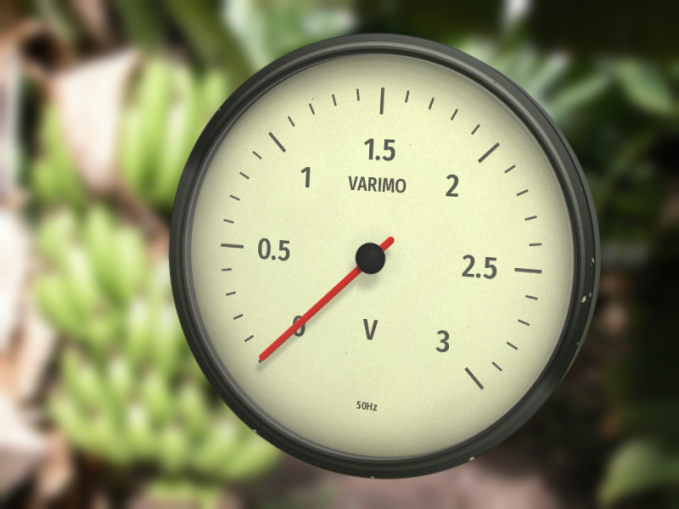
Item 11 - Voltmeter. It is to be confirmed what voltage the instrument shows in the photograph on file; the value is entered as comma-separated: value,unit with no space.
0,V
